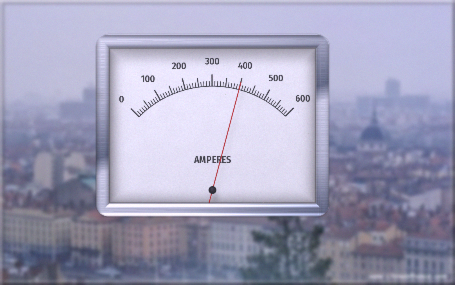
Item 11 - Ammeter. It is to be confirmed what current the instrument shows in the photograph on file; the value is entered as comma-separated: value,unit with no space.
400,A
